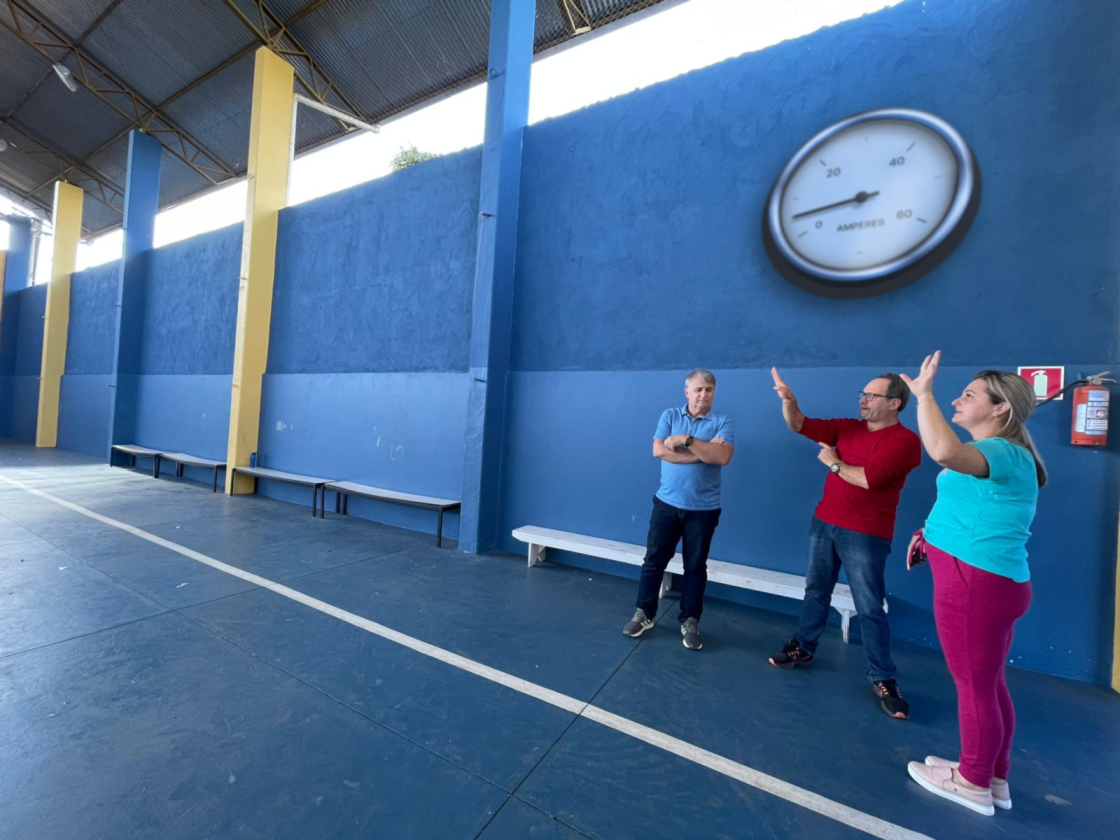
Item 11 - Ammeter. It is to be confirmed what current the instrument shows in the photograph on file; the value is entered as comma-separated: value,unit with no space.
5,A
